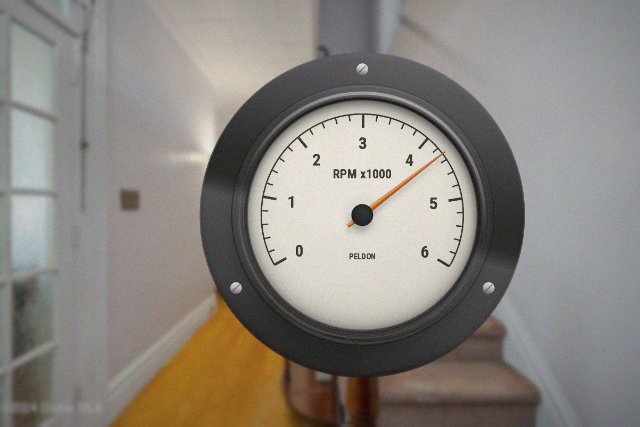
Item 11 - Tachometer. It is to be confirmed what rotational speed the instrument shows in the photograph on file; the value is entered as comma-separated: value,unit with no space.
4300,rpm
